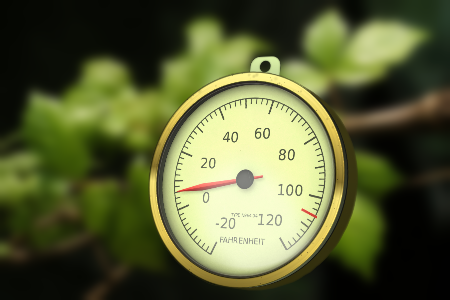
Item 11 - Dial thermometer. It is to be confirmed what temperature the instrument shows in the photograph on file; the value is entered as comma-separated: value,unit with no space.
6,°F
